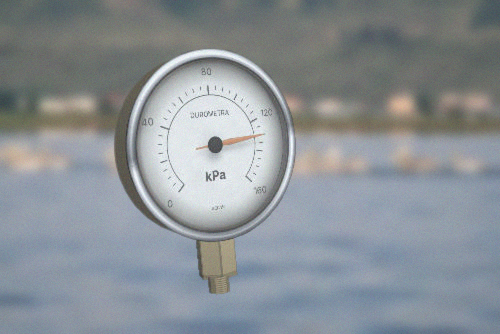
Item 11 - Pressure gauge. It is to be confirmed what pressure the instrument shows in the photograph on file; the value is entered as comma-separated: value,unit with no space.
130,kPa
